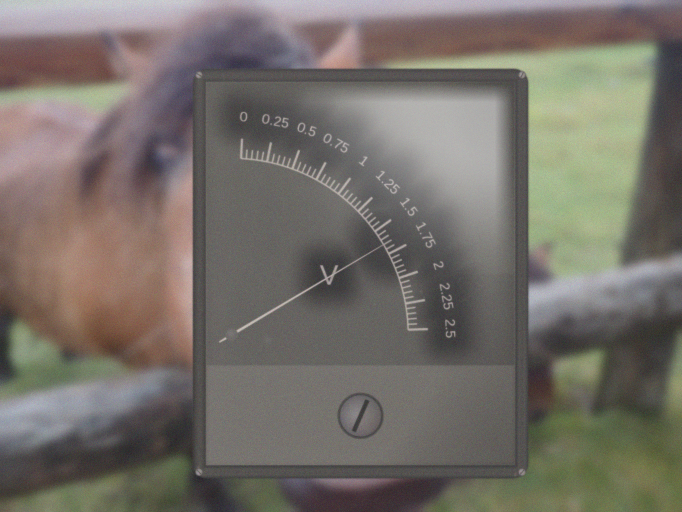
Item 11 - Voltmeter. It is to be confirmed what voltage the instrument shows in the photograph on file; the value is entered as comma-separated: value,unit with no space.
1.65,V
